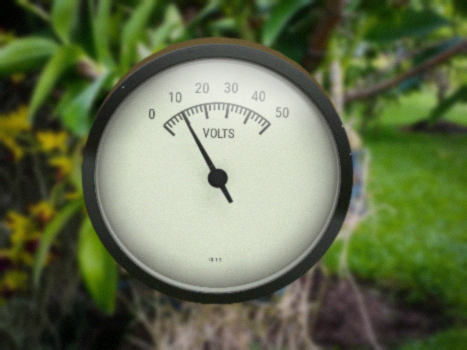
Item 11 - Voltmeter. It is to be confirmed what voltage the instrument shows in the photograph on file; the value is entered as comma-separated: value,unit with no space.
10,V
